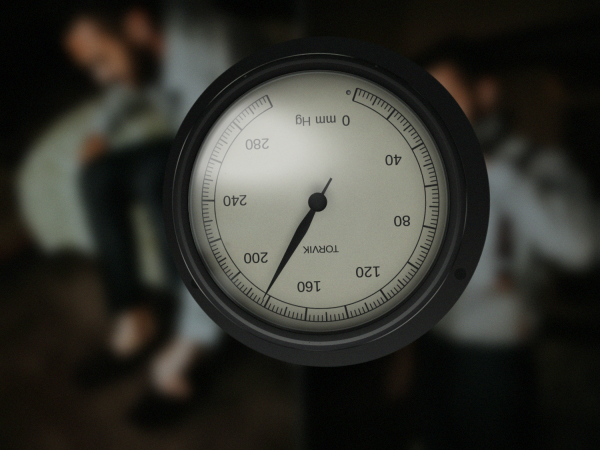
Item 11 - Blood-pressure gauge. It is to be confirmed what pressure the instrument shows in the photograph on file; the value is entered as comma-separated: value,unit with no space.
182,mmHg
